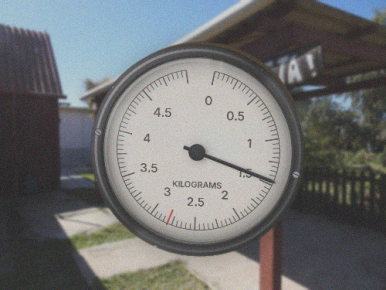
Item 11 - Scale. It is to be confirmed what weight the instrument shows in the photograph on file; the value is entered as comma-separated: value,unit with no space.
1.45,kg
